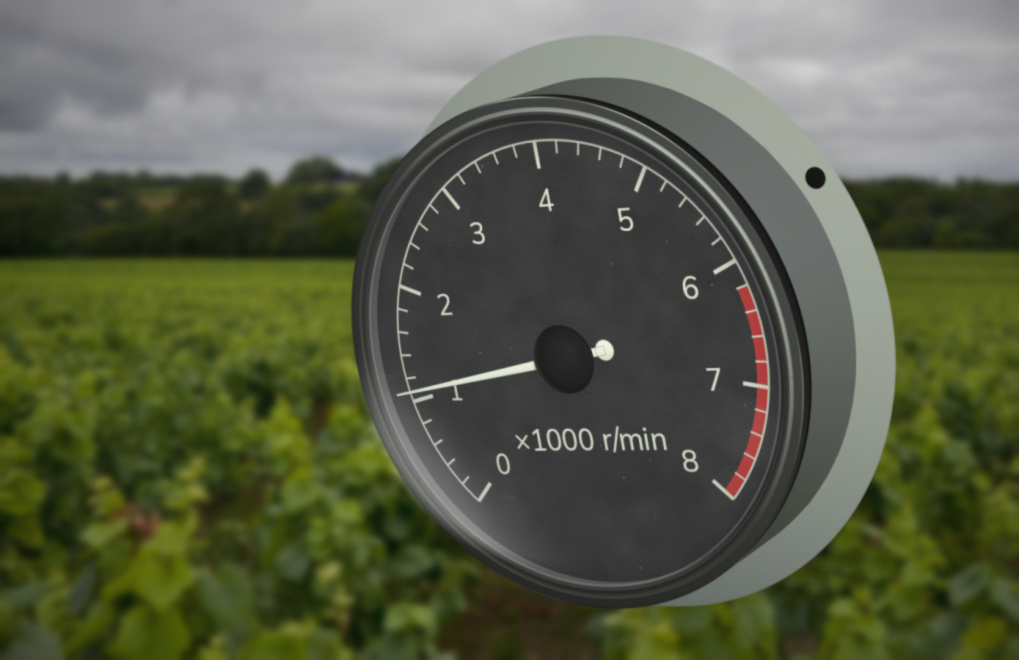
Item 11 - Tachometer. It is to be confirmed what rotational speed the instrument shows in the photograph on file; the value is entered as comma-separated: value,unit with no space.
1100,rpm
